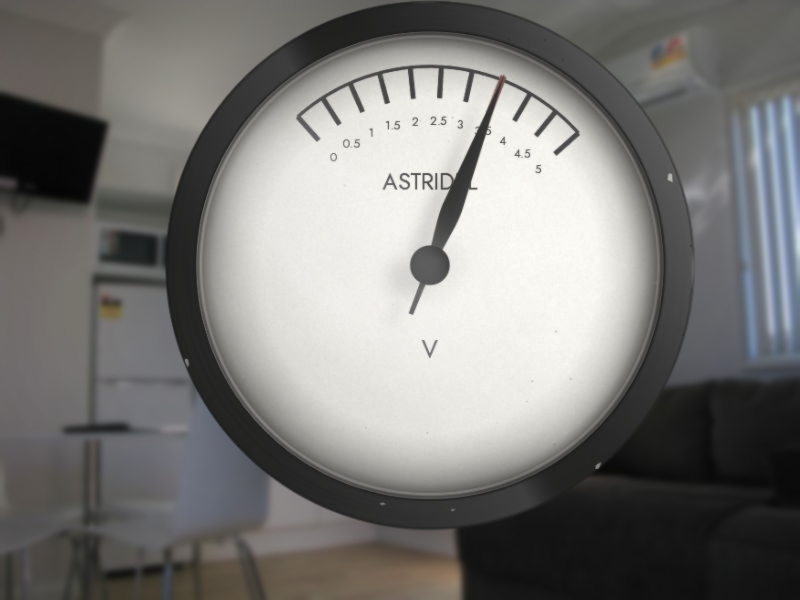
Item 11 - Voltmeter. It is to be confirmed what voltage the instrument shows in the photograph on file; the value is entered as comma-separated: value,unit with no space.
3.5,V
